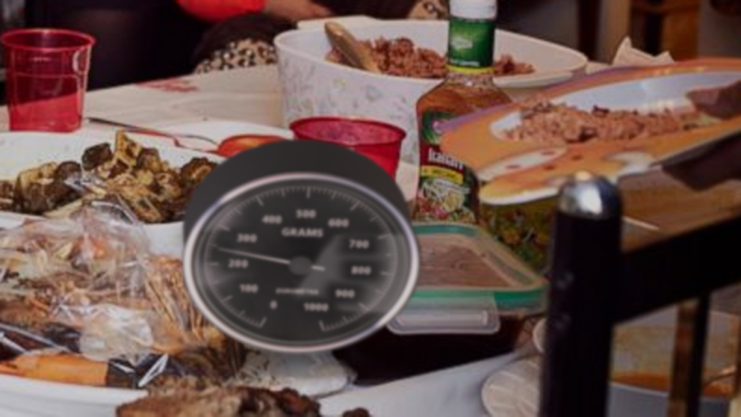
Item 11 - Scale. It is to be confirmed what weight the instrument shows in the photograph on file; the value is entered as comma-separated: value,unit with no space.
250,g
